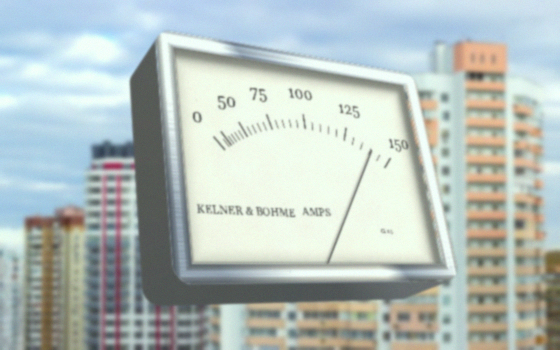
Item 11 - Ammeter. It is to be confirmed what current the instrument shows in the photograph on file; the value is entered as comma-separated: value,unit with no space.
140,A
